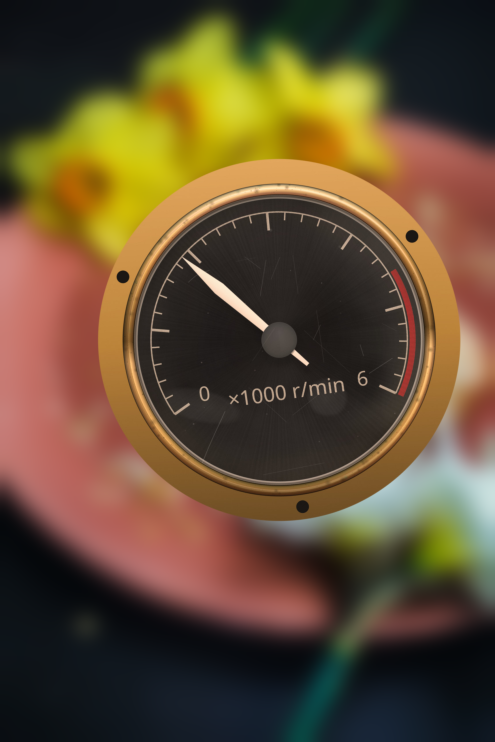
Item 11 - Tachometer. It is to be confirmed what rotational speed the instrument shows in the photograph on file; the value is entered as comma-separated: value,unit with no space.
1900,rpm
